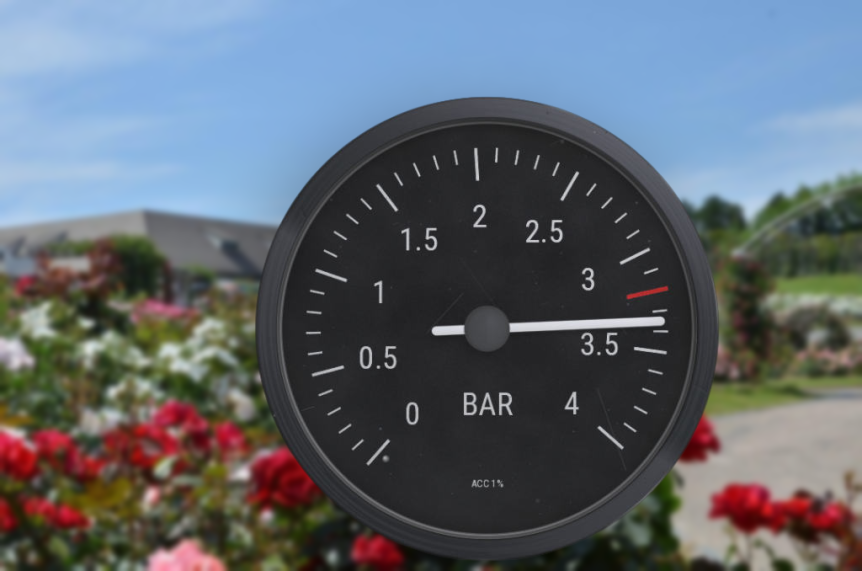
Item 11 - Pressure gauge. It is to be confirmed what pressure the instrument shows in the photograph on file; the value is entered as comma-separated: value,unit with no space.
3.35,bar
